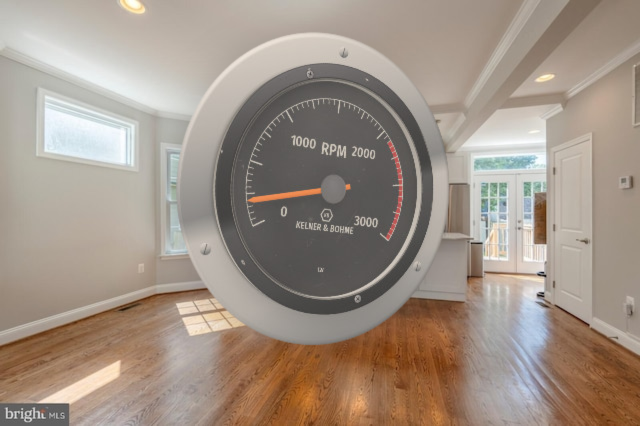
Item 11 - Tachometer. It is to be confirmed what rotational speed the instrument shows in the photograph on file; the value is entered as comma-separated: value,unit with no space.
200,rpm
